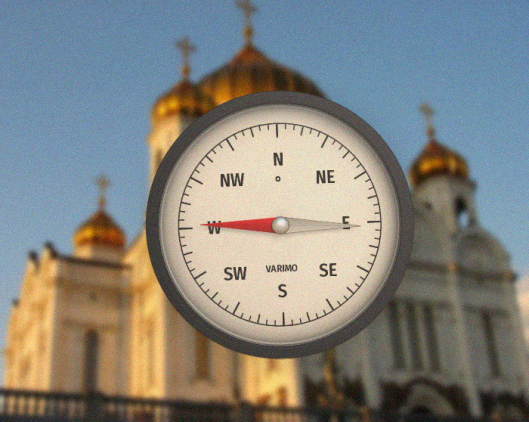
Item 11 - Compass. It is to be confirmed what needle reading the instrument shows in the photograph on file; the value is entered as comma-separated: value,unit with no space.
272.5,°
